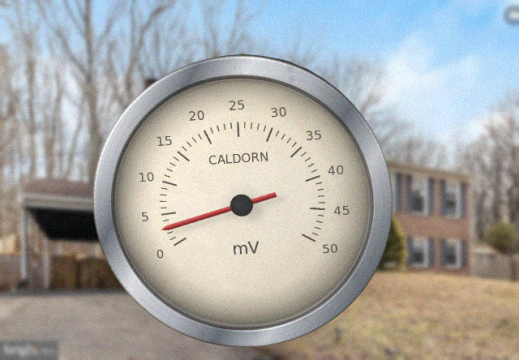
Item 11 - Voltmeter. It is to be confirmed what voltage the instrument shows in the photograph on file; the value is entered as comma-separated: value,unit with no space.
3,mV
